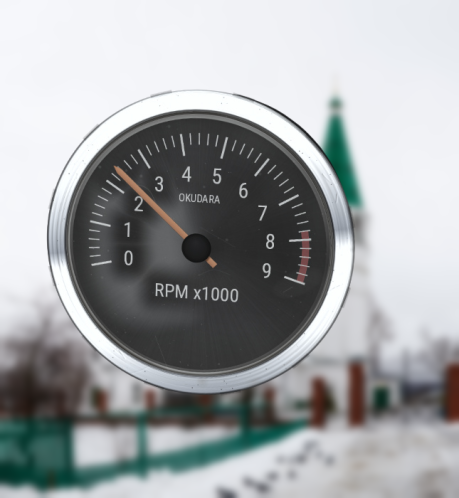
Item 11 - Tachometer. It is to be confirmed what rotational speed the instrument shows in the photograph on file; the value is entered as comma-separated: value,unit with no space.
2400,rpm
